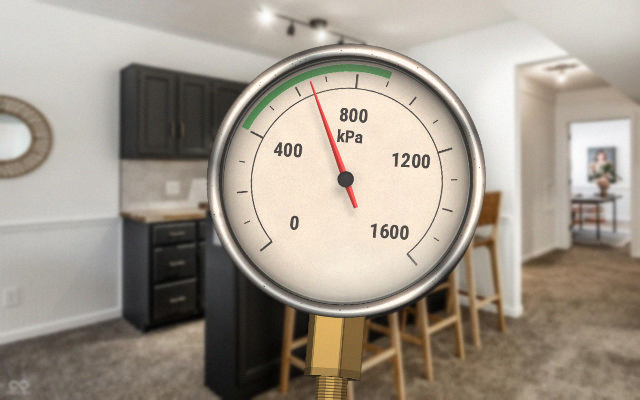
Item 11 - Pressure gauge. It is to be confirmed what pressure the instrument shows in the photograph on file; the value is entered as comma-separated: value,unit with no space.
650,kPa
